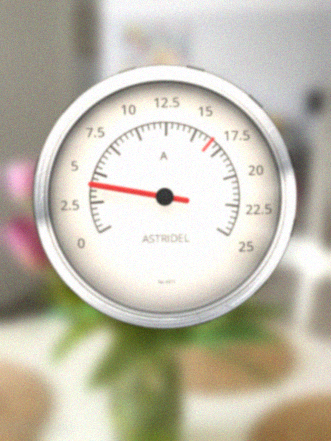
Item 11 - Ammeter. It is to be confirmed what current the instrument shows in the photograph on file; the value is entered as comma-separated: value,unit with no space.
4,A
